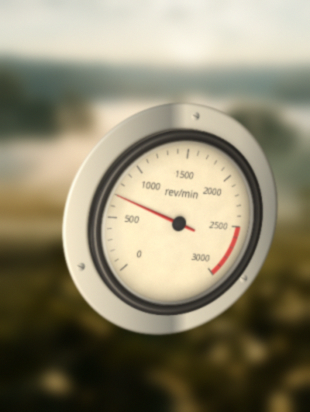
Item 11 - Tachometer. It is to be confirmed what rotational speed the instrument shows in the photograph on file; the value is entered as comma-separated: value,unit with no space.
700,rpm
